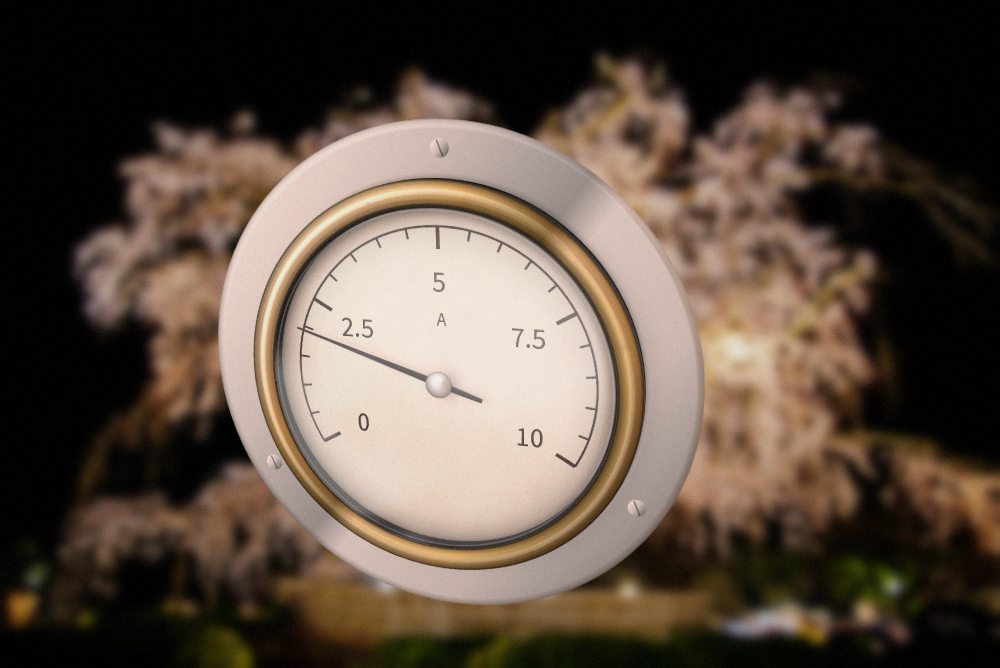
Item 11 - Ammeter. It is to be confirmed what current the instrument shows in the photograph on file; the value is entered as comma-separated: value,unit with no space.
2,A
